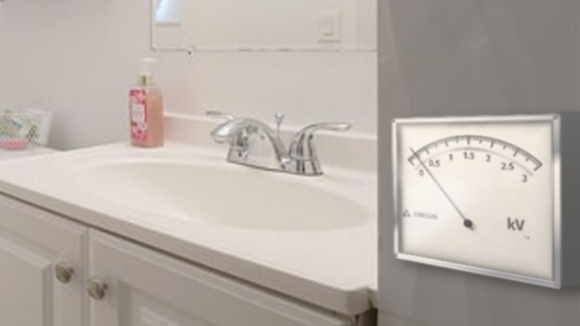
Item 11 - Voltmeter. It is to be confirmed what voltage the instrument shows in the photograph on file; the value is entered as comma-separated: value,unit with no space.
0.25,kV
